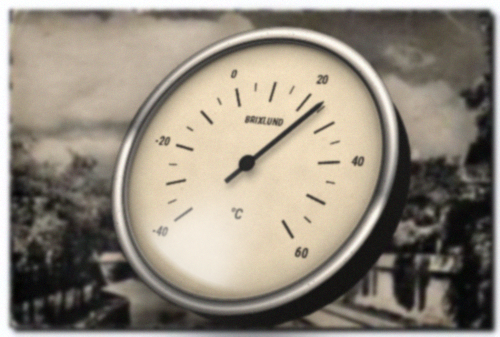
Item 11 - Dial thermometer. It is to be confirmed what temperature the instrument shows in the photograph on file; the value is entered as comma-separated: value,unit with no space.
25,°C
